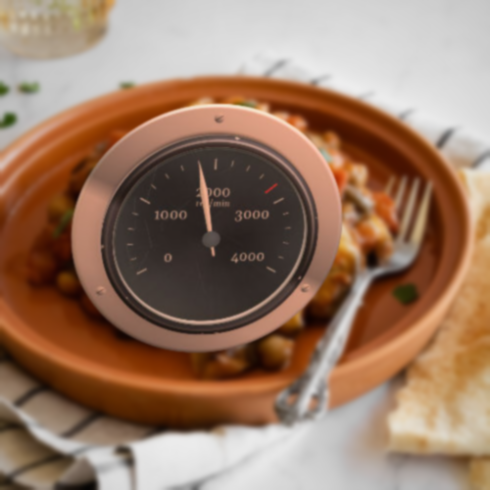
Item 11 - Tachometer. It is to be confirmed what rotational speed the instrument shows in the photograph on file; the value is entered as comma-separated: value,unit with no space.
1800,rpm
